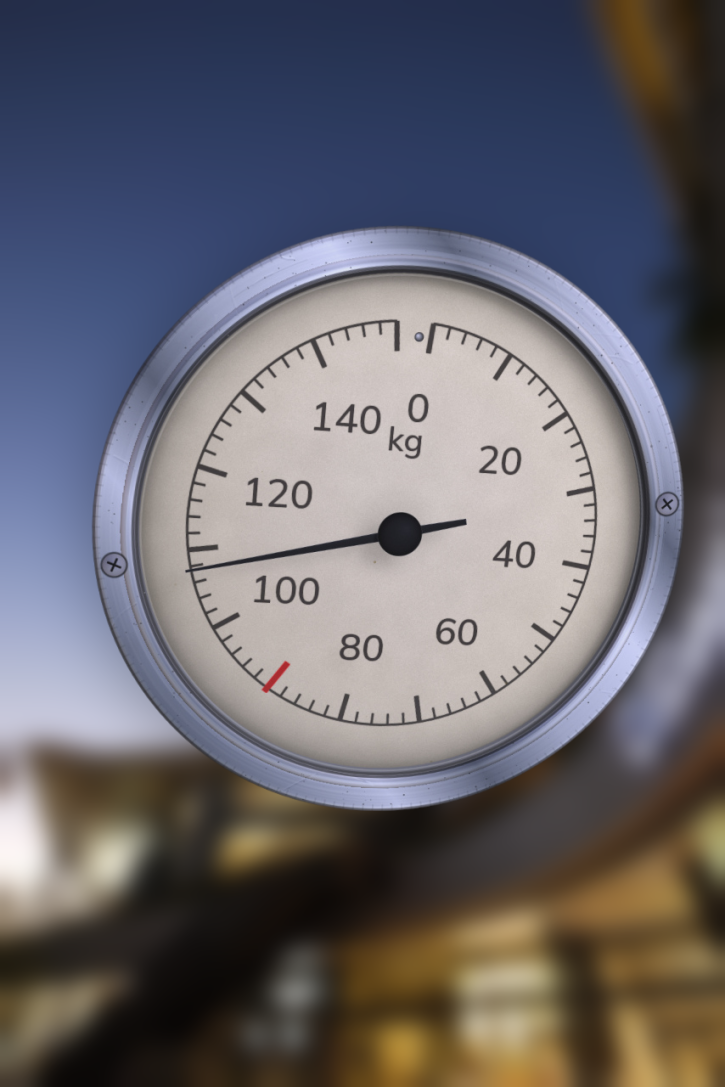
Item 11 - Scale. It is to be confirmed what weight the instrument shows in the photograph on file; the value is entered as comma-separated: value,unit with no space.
108,kg
